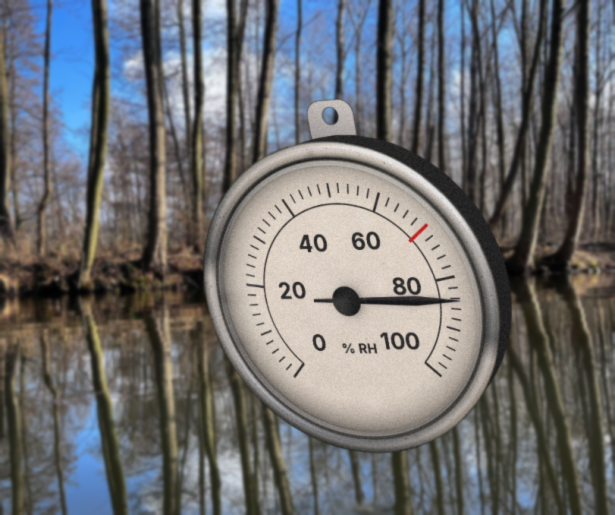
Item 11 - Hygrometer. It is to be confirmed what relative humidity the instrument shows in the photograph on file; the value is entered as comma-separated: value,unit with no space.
84,%
